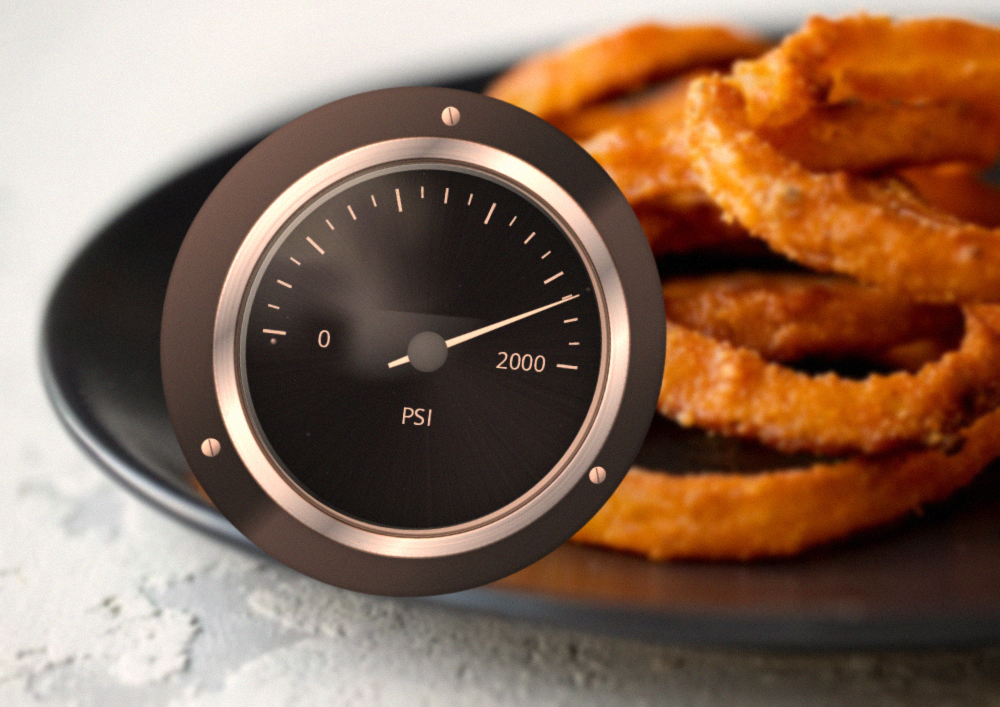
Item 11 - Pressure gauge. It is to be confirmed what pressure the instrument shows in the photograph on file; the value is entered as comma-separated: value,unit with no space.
1700,psi
